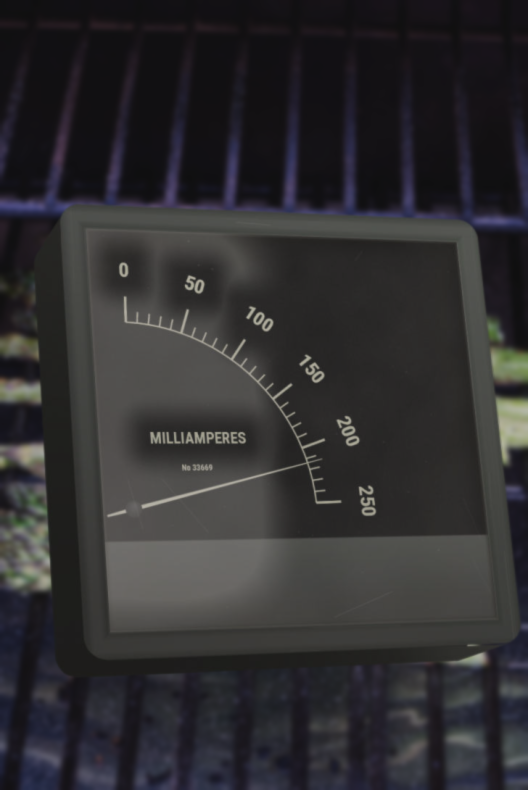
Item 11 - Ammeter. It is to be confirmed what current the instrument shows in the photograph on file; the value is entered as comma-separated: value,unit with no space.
215,mA
